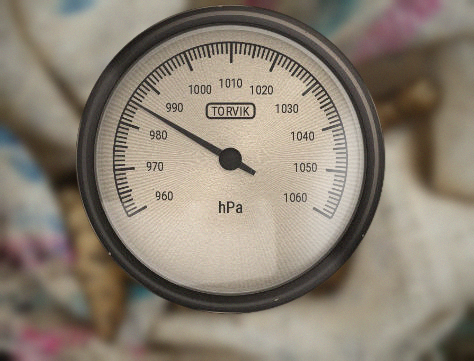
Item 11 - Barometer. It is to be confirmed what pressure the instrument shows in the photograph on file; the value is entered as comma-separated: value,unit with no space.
985,hPa
